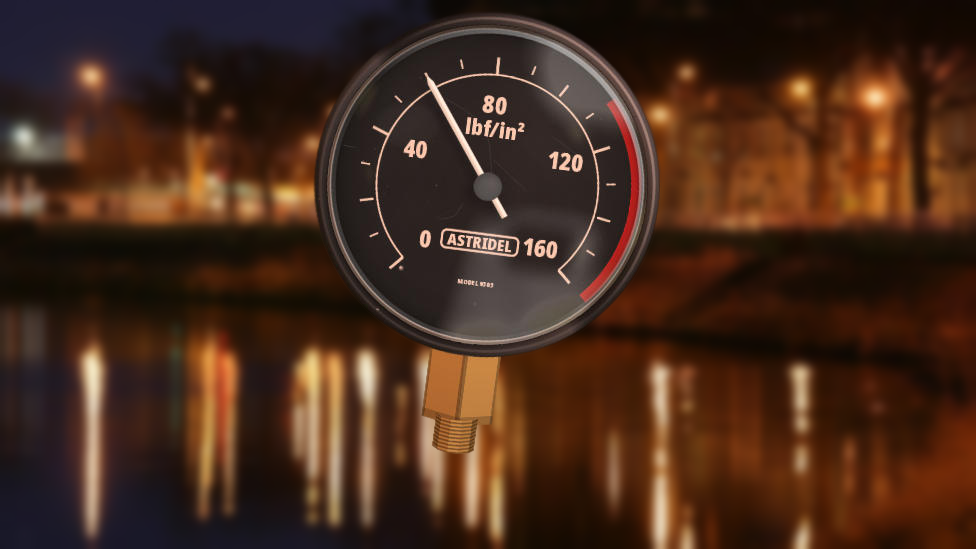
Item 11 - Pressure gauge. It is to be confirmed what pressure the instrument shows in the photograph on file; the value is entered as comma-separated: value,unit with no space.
60,psi
